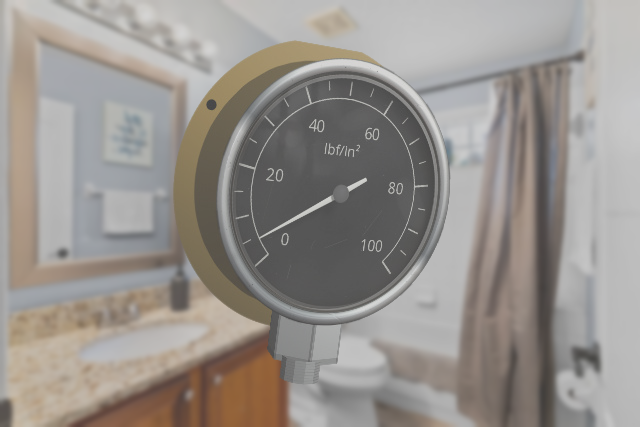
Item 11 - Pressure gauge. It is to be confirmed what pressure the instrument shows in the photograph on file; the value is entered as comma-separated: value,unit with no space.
5,psi
